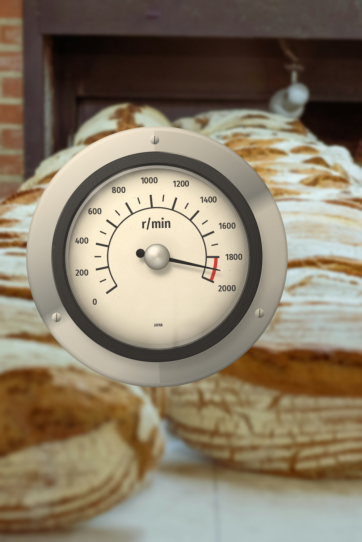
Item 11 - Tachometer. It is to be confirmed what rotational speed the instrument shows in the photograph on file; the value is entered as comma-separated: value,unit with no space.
1900,rpm
